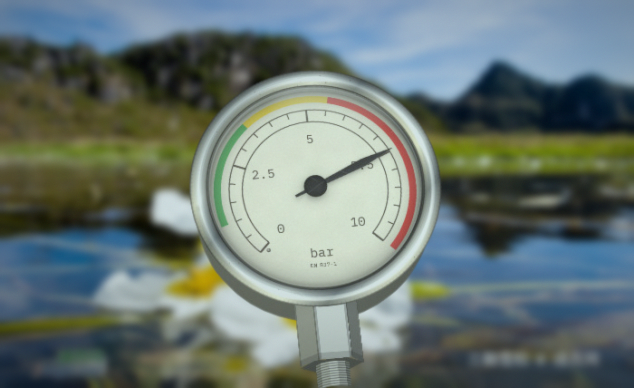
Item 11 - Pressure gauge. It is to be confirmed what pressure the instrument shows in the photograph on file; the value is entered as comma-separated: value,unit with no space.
7.5,bar
